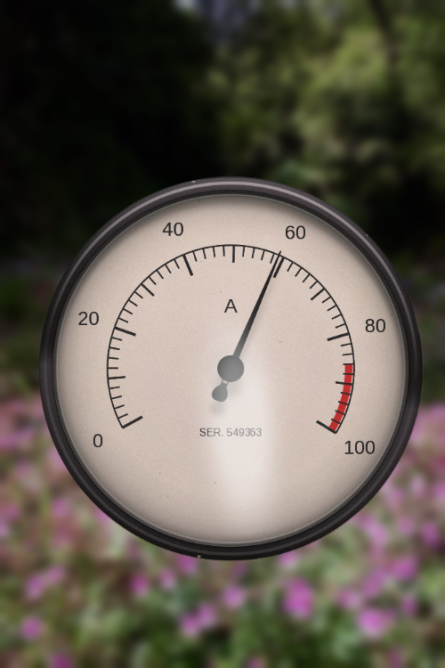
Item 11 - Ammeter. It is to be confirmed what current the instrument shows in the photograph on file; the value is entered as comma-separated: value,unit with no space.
59,A
